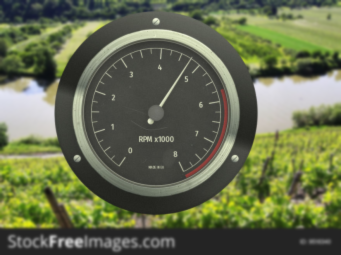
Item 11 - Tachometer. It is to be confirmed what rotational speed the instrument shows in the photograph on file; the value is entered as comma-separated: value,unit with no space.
4750,rpm
